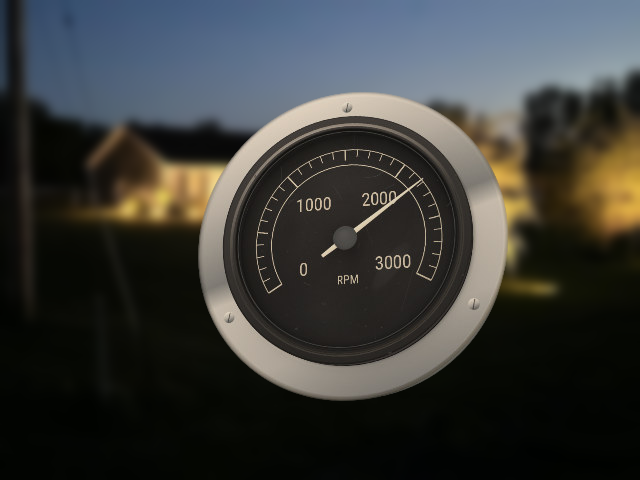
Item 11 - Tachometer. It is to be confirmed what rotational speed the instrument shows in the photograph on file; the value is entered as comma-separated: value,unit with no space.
2200,rpm
